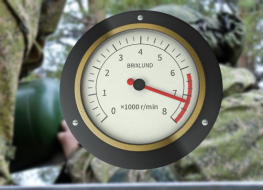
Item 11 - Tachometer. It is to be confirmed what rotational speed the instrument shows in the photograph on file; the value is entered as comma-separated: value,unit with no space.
7250,rpm
